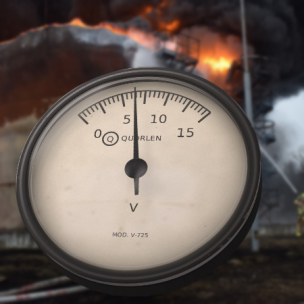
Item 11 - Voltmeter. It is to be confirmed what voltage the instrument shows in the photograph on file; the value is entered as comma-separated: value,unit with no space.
6.5,V
